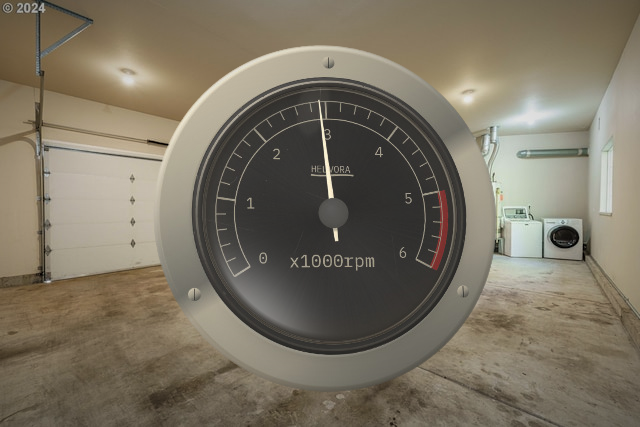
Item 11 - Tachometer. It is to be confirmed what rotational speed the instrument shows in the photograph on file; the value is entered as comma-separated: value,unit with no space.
2900,rpm
